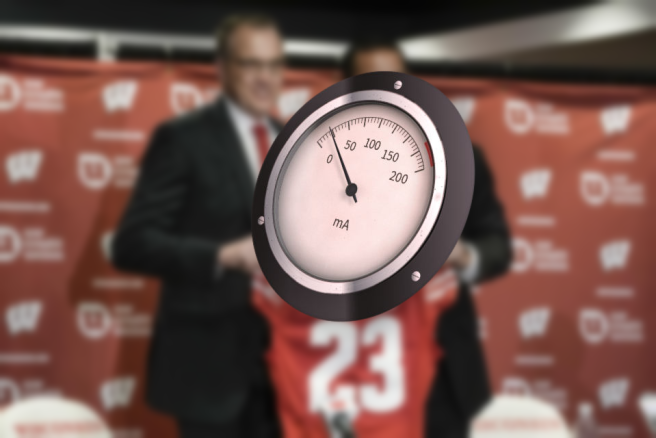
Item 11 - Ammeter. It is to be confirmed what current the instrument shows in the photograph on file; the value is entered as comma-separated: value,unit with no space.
25,mA
